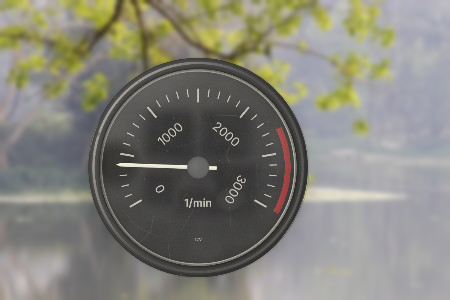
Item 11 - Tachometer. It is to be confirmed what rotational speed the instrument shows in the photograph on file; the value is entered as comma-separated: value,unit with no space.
400,rpm
